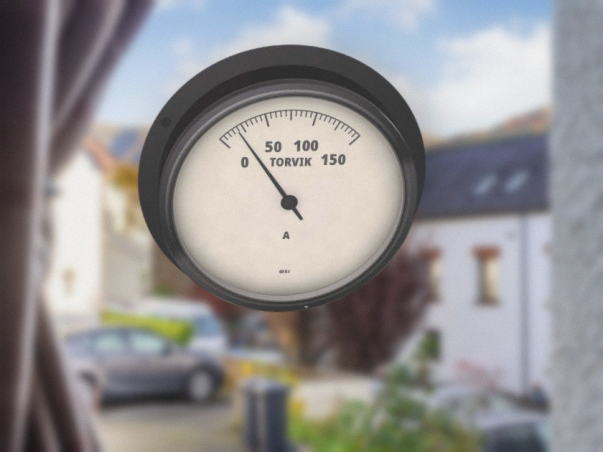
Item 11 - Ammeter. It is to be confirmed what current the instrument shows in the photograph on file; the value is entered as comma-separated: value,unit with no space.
20,A
